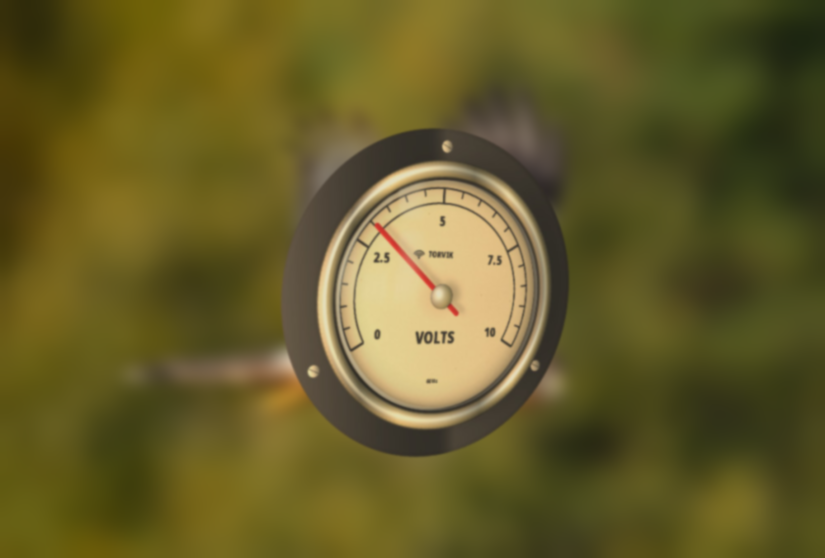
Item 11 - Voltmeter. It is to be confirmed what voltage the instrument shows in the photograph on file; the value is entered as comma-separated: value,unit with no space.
3,V
